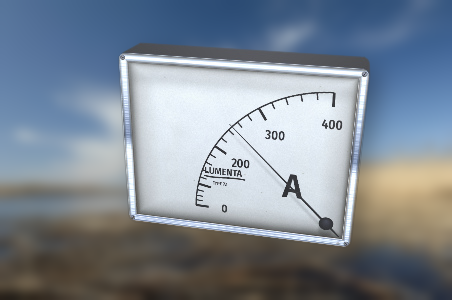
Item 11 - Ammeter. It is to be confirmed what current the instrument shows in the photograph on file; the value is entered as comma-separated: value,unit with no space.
250,A
